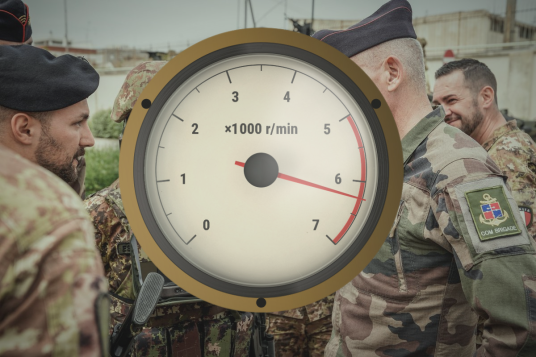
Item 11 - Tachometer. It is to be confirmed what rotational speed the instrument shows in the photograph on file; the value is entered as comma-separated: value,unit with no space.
6250,rpm
